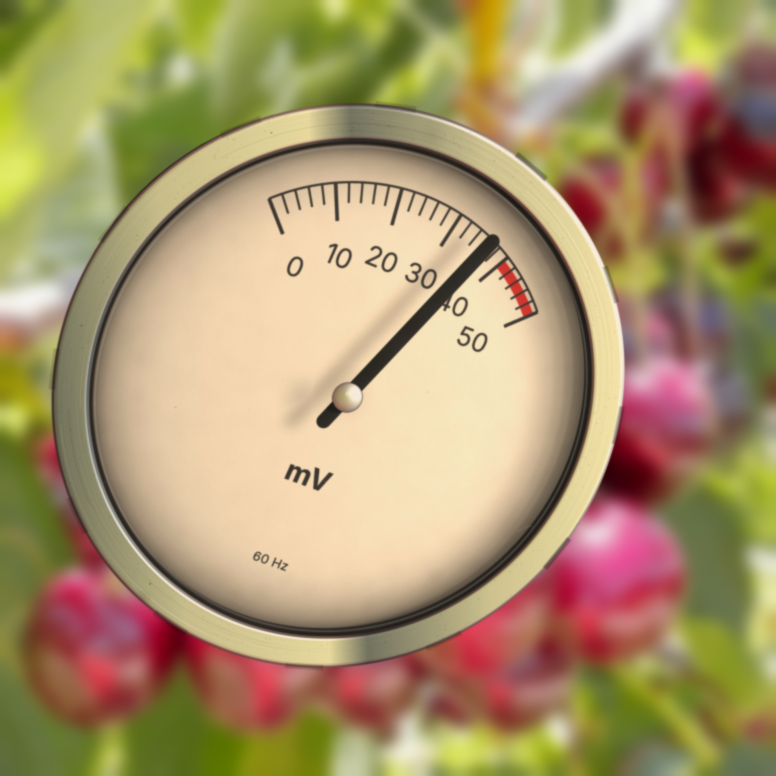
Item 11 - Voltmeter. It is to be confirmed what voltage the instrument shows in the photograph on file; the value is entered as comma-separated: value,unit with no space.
36,mV
